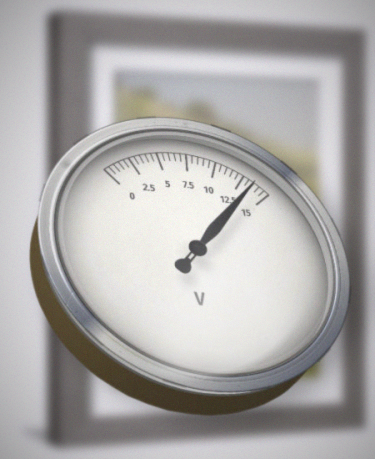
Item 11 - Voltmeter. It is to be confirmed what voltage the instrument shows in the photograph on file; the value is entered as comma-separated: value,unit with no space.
13.5,V
